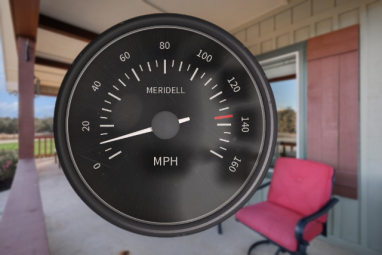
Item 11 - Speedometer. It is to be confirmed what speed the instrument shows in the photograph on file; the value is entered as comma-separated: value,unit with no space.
10,mph
